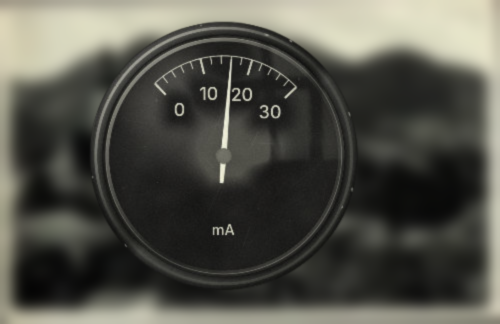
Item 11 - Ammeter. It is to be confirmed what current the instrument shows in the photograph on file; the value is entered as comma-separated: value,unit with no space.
16,mA
